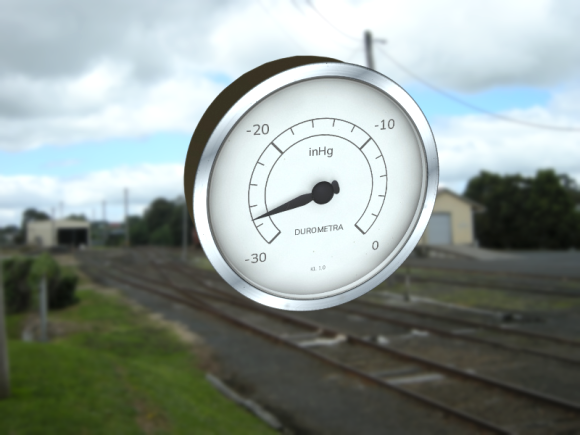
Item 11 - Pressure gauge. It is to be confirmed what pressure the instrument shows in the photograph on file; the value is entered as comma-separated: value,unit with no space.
-27,inHg
